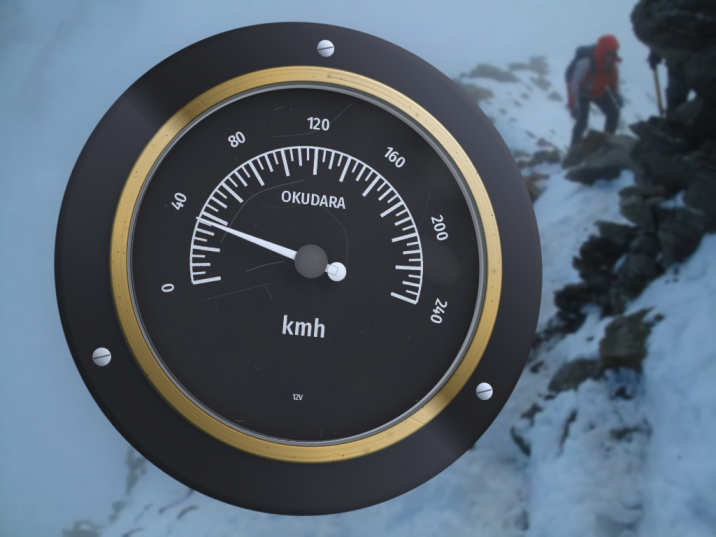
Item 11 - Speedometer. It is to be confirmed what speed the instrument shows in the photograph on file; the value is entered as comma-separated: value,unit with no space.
35,km/h
